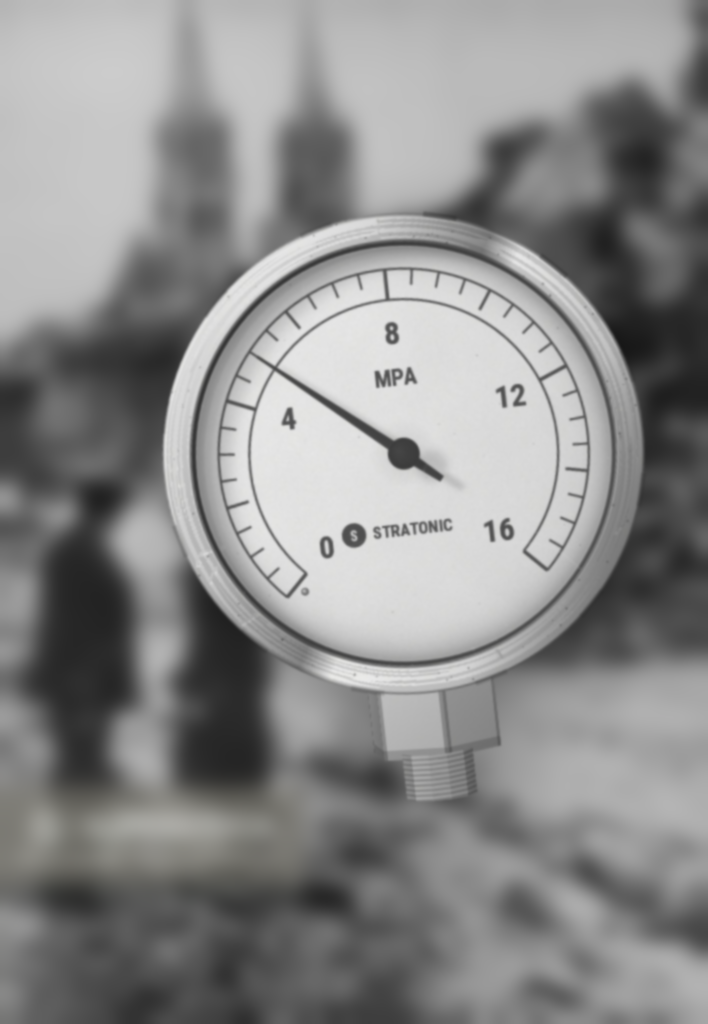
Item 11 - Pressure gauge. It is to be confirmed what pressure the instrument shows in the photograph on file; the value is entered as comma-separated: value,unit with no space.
5,MPa
